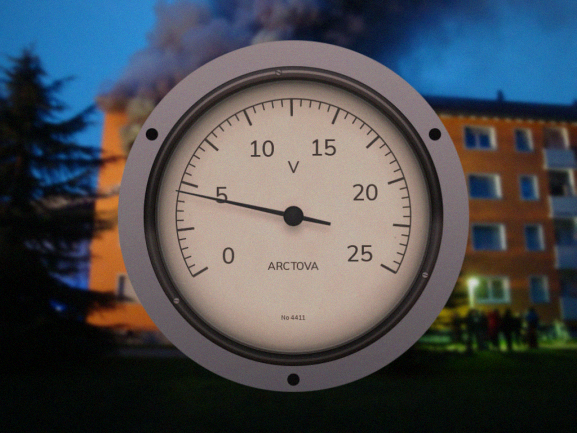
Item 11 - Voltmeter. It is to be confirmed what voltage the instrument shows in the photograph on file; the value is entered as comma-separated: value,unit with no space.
4.5,V
